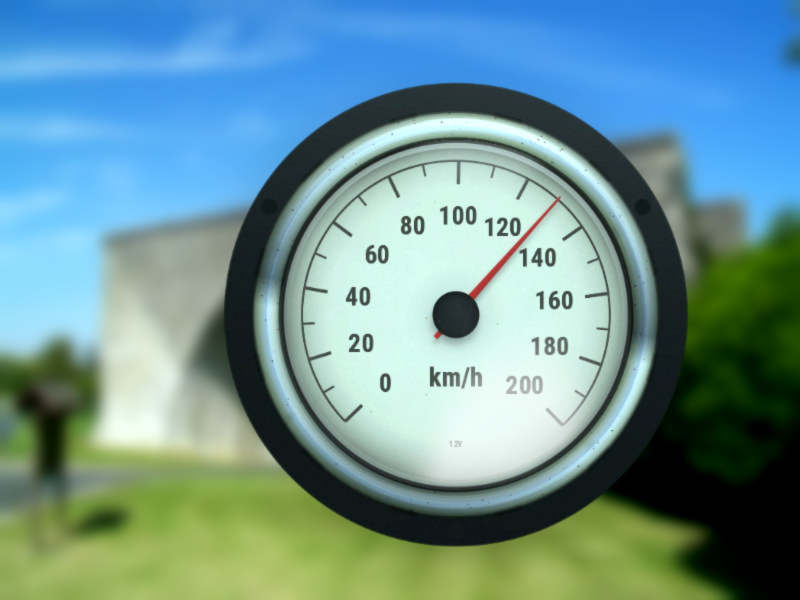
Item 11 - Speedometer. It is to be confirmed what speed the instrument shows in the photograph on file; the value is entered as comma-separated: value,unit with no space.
130,km/h
